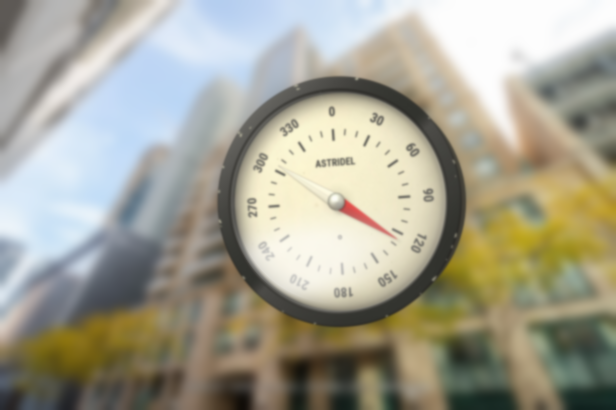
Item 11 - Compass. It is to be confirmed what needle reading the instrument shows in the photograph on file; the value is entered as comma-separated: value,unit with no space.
125,°
